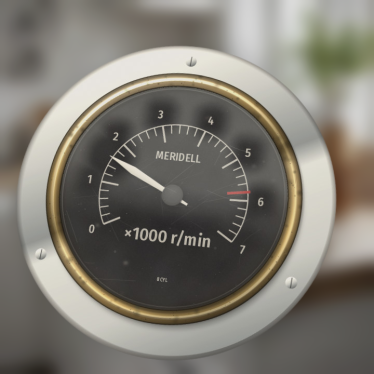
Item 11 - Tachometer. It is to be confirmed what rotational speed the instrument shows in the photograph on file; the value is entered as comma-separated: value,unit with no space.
1600,rpm
